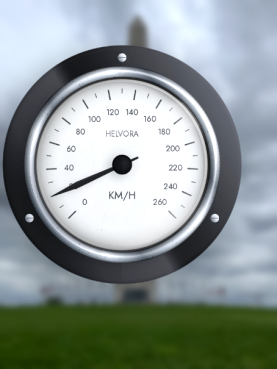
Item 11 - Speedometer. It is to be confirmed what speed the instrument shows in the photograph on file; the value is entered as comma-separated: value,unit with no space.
20,km/h
